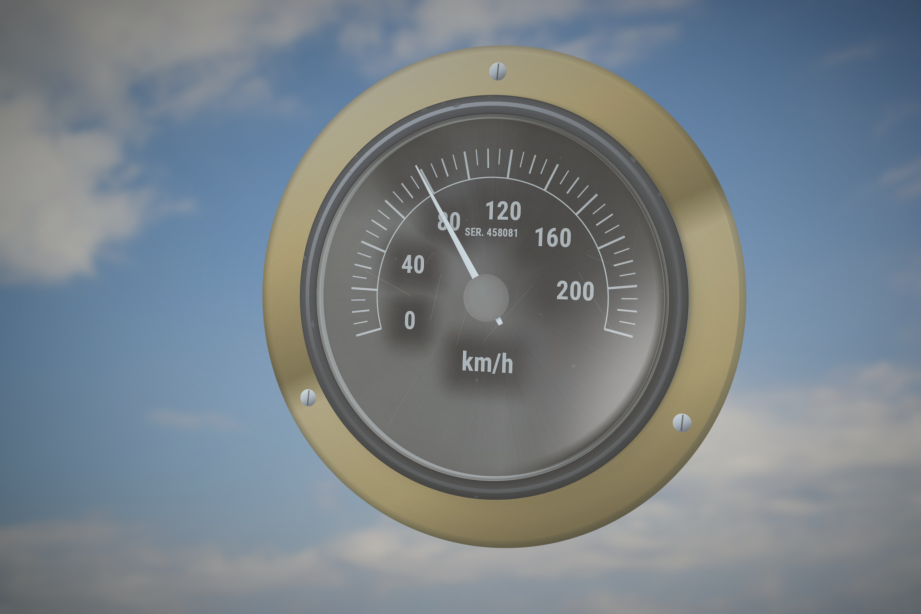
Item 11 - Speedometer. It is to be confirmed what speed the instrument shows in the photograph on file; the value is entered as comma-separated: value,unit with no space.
80,km/h
